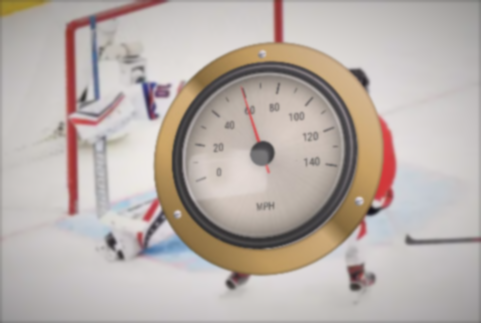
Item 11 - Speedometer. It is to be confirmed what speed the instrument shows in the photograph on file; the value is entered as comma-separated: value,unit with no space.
60,mph
